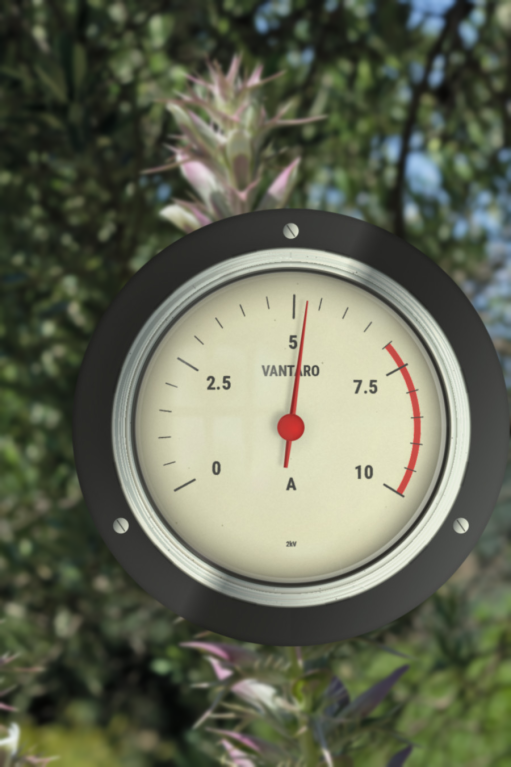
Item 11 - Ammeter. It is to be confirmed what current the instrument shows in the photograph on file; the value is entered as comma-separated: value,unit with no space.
5.25,A
